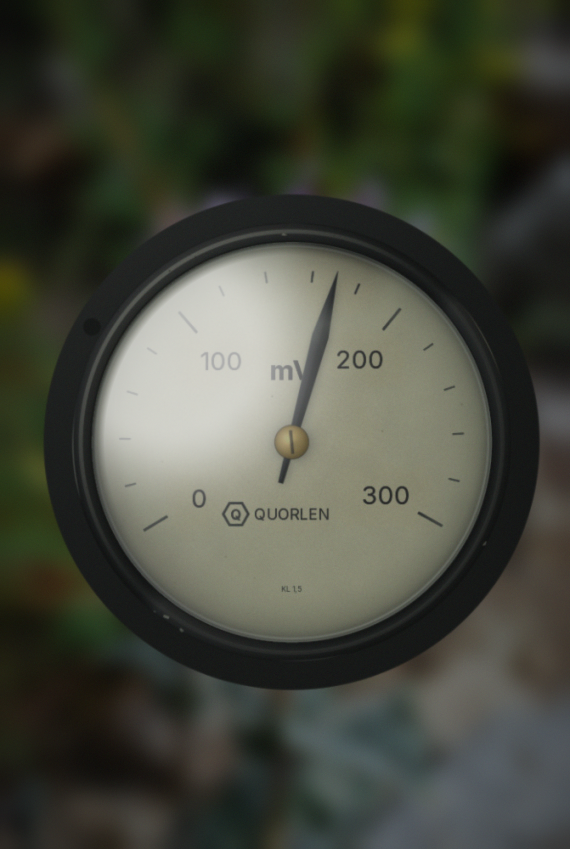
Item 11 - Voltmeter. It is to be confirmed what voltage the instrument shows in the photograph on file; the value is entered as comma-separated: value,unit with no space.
170,mV
